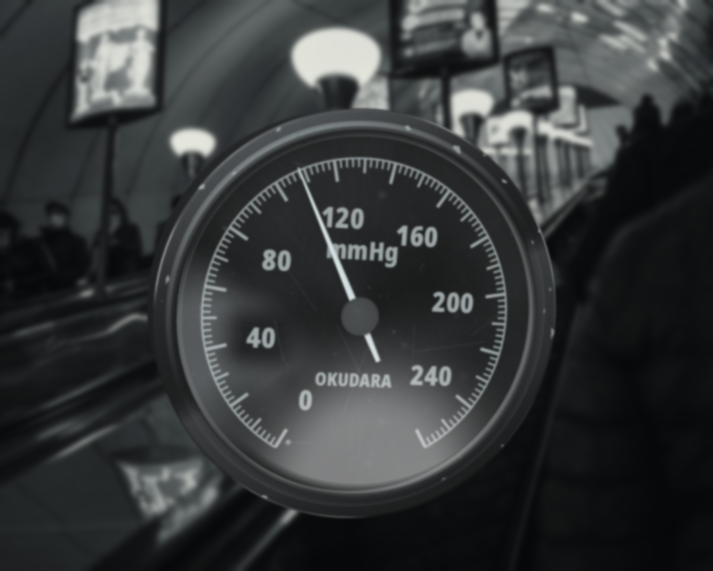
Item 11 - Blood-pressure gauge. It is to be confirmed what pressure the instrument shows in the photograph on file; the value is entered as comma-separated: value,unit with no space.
108,mmHg
